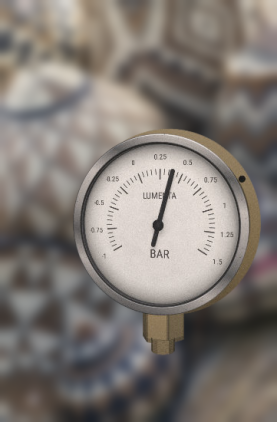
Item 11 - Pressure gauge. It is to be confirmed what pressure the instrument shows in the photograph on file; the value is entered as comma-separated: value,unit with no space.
0.4,bar
